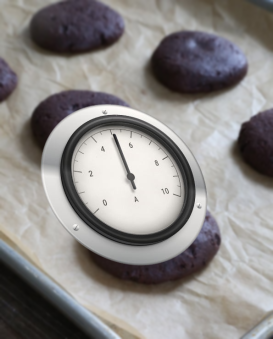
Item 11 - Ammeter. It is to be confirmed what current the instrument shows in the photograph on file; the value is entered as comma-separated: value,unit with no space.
5,A
